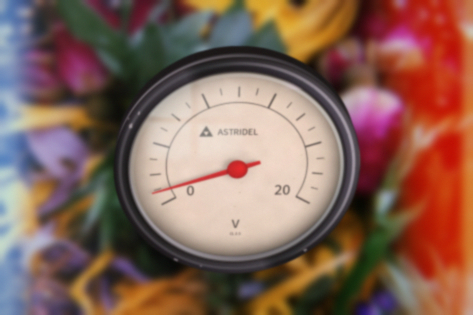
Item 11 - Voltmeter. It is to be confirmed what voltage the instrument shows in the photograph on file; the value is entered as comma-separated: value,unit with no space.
1,V
